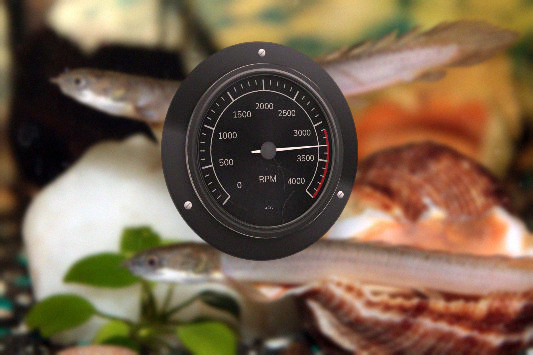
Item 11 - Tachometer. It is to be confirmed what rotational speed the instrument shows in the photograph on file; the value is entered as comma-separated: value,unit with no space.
3300,rpm
